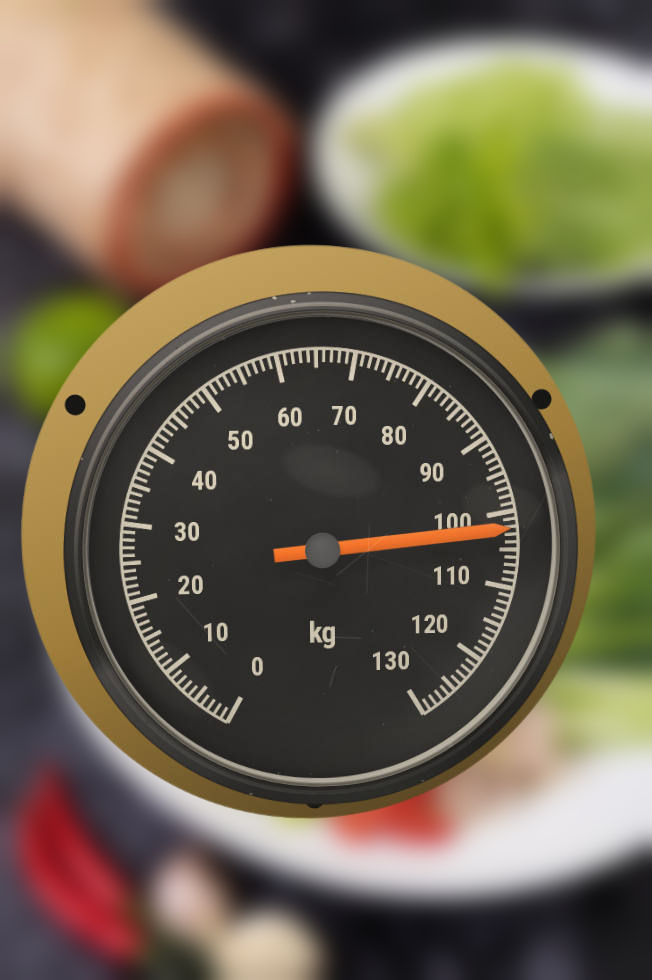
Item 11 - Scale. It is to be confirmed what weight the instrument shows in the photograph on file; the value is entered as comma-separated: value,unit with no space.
102,kg
